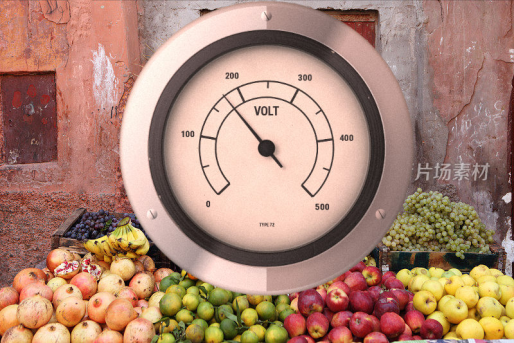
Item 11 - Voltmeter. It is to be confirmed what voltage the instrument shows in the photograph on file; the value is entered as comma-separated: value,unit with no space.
175,V
